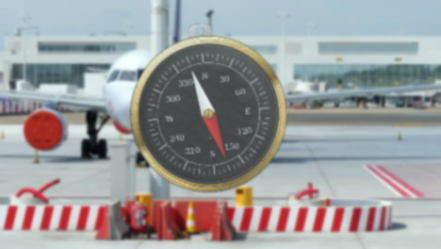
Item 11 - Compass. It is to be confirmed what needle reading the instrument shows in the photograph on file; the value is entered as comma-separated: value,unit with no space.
165,°
